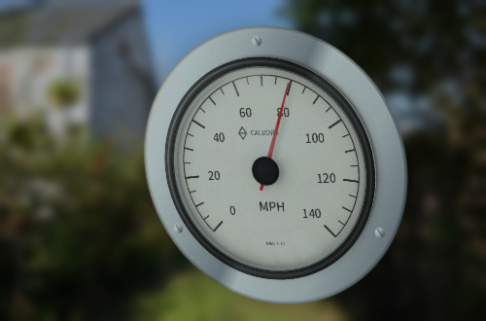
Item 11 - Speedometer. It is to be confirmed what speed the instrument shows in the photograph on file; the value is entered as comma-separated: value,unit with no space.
80,mph
